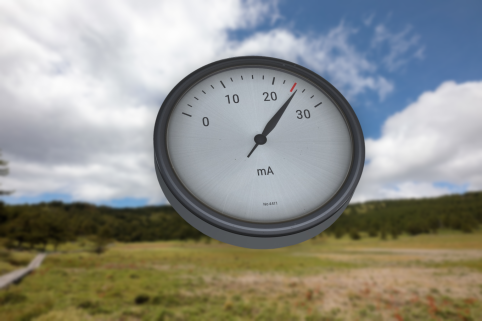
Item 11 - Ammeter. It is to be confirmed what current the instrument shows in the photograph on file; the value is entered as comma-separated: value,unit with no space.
25,mA
